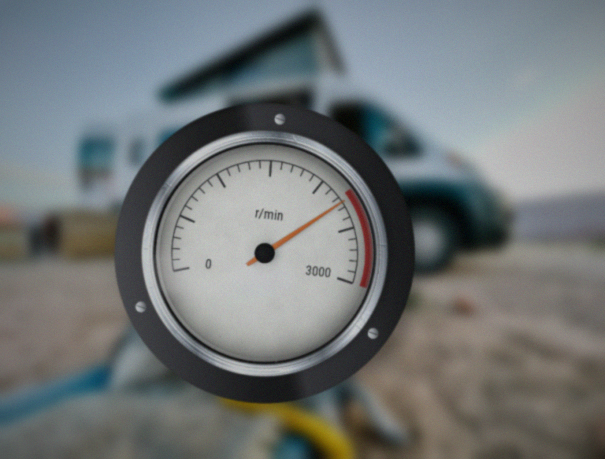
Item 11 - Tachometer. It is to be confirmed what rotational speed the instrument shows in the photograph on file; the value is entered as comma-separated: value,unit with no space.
2250,rpm
